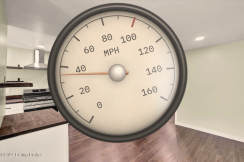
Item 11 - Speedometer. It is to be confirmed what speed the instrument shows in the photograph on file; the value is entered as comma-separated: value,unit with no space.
35,mph
